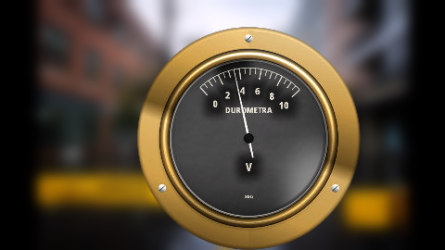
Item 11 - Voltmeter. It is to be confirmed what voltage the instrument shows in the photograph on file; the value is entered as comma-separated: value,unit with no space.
3.5,V
